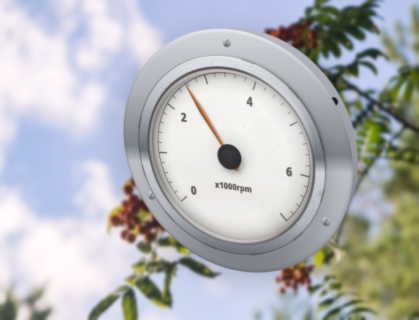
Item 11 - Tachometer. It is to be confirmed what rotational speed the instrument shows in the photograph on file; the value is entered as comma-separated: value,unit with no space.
2600,rpm
